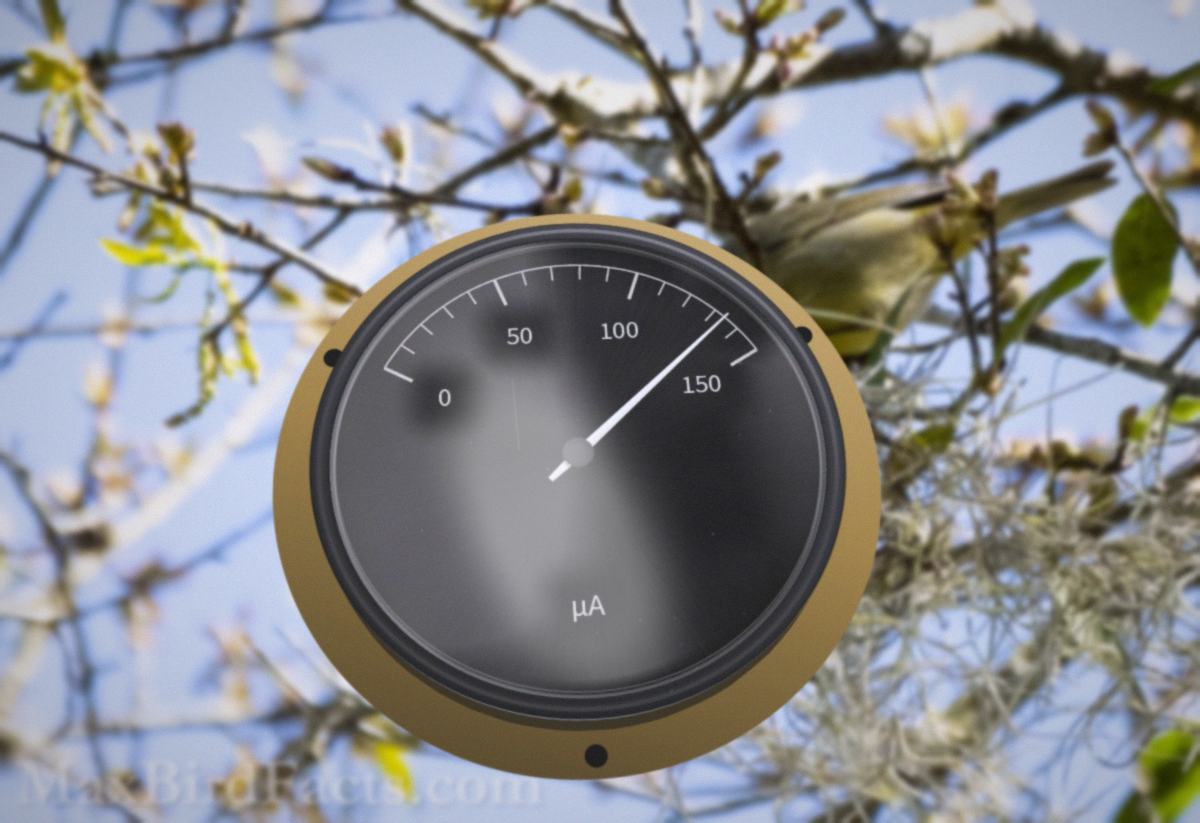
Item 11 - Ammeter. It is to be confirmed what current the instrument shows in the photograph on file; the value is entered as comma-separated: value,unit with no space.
135,µA
